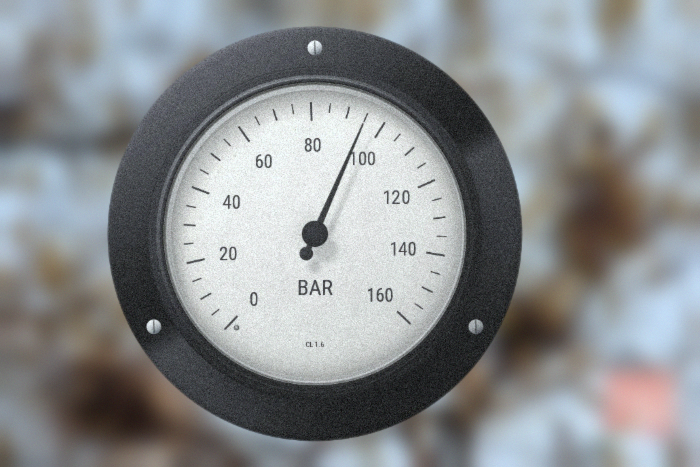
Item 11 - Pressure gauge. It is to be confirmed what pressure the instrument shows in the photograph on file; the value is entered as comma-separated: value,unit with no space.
95,bar
